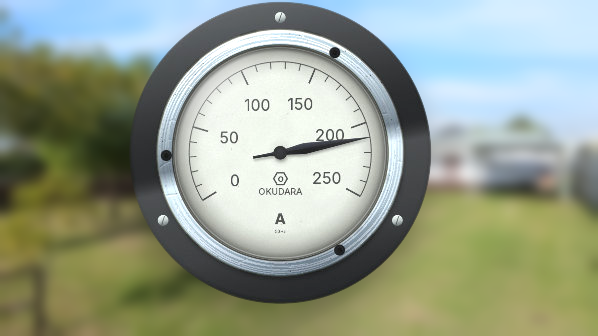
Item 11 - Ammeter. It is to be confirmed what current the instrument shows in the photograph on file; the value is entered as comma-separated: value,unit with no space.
210,A
